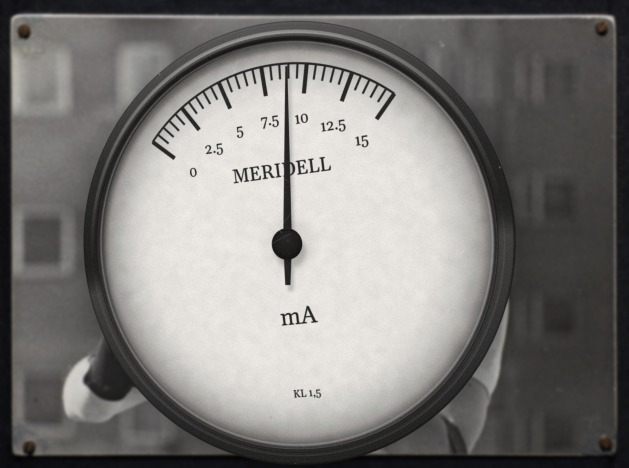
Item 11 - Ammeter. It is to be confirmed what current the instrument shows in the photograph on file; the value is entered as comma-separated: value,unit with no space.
9,mA
